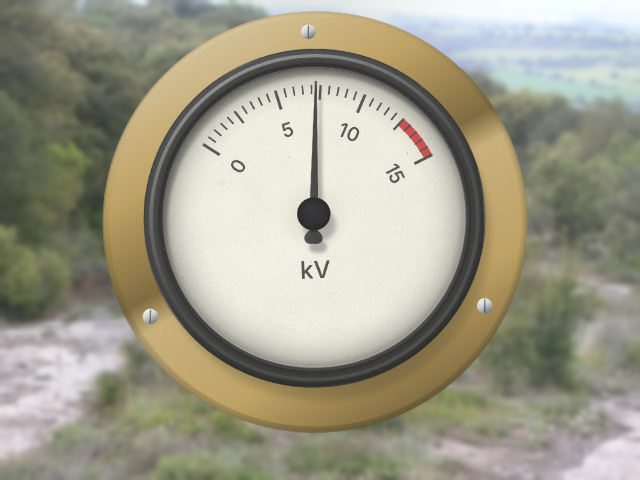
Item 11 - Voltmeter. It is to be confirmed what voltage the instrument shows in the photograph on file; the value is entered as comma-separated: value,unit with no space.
7.25,kV
